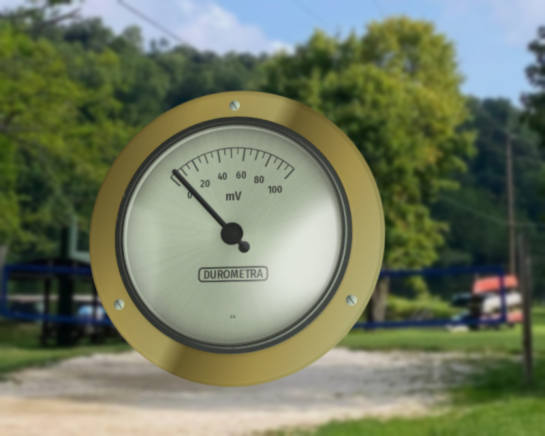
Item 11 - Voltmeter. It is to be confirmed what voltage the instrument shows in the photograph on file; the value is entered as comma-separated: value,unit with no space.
5,mV
